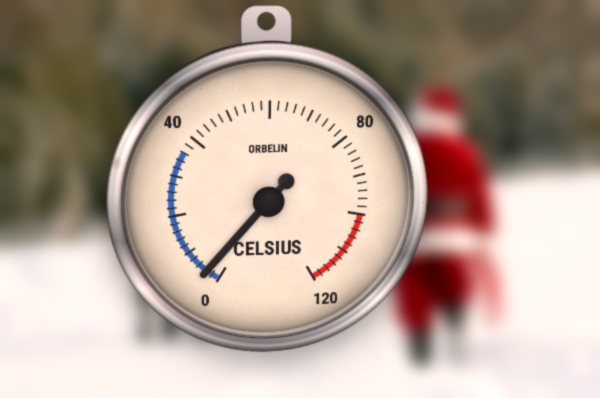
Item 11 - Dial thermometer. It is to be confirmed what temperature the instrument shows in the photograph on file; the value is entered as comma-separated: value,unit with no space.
4,°C
